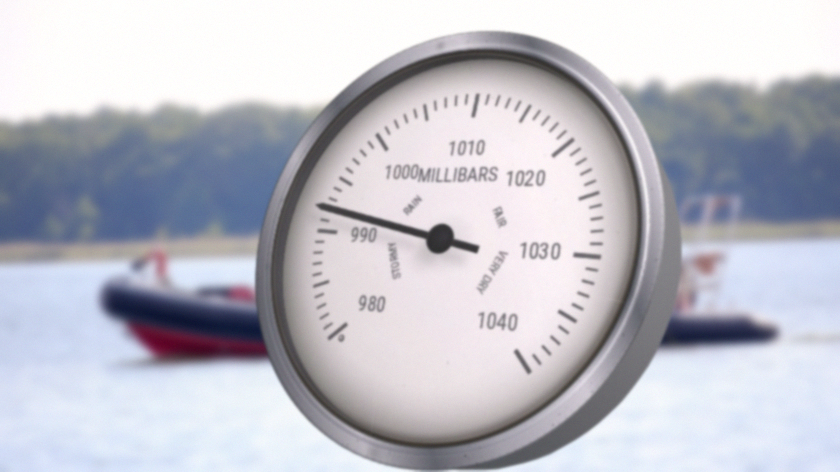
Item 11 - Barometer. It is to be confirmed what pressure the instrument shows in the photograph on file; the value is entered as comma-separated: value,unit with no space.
992,mbar
